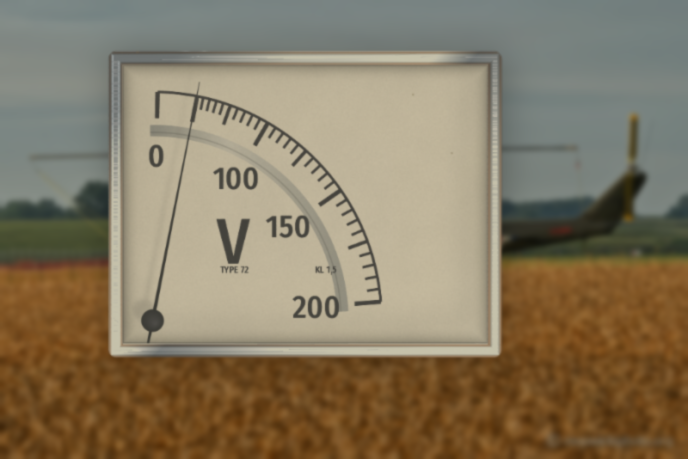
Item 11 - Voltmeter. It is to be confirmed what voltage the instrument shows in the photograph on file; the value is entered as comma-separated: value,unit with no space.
50,V
